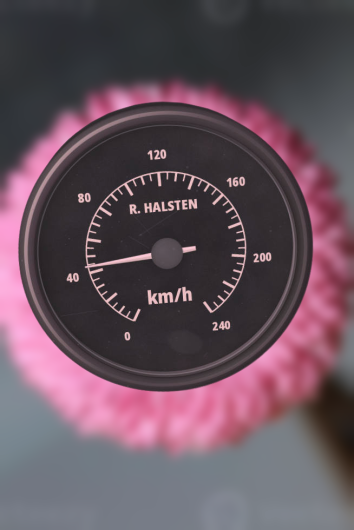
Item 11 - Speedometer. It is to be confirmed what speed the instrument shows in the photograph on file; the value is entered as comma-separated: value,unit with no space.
45,km/h
